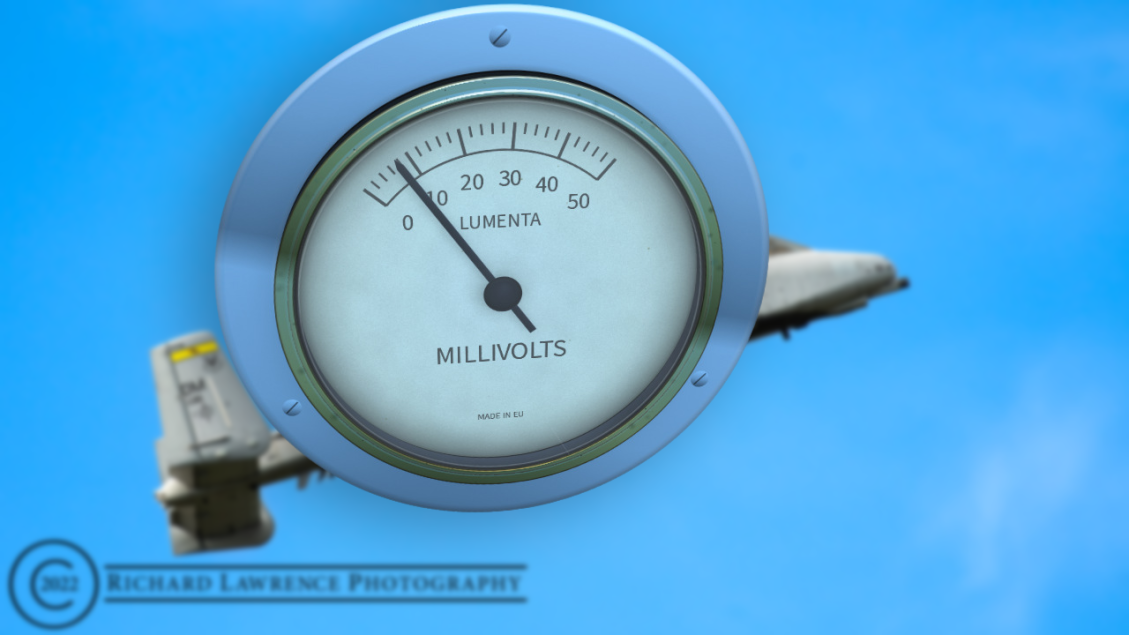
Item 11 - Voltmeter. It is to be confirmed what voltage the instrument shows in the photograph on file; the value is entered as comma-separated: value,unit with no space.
8,mV
